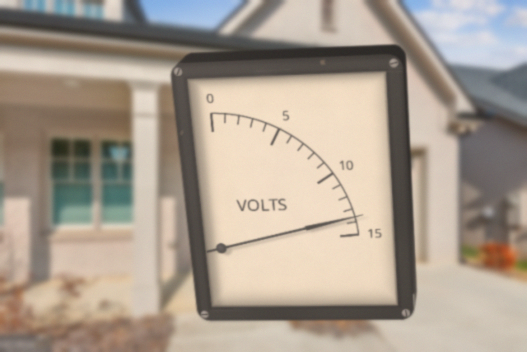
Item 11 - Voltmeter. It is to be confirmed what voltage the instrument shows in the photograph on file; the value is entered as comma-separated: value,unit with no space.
13.5,V
